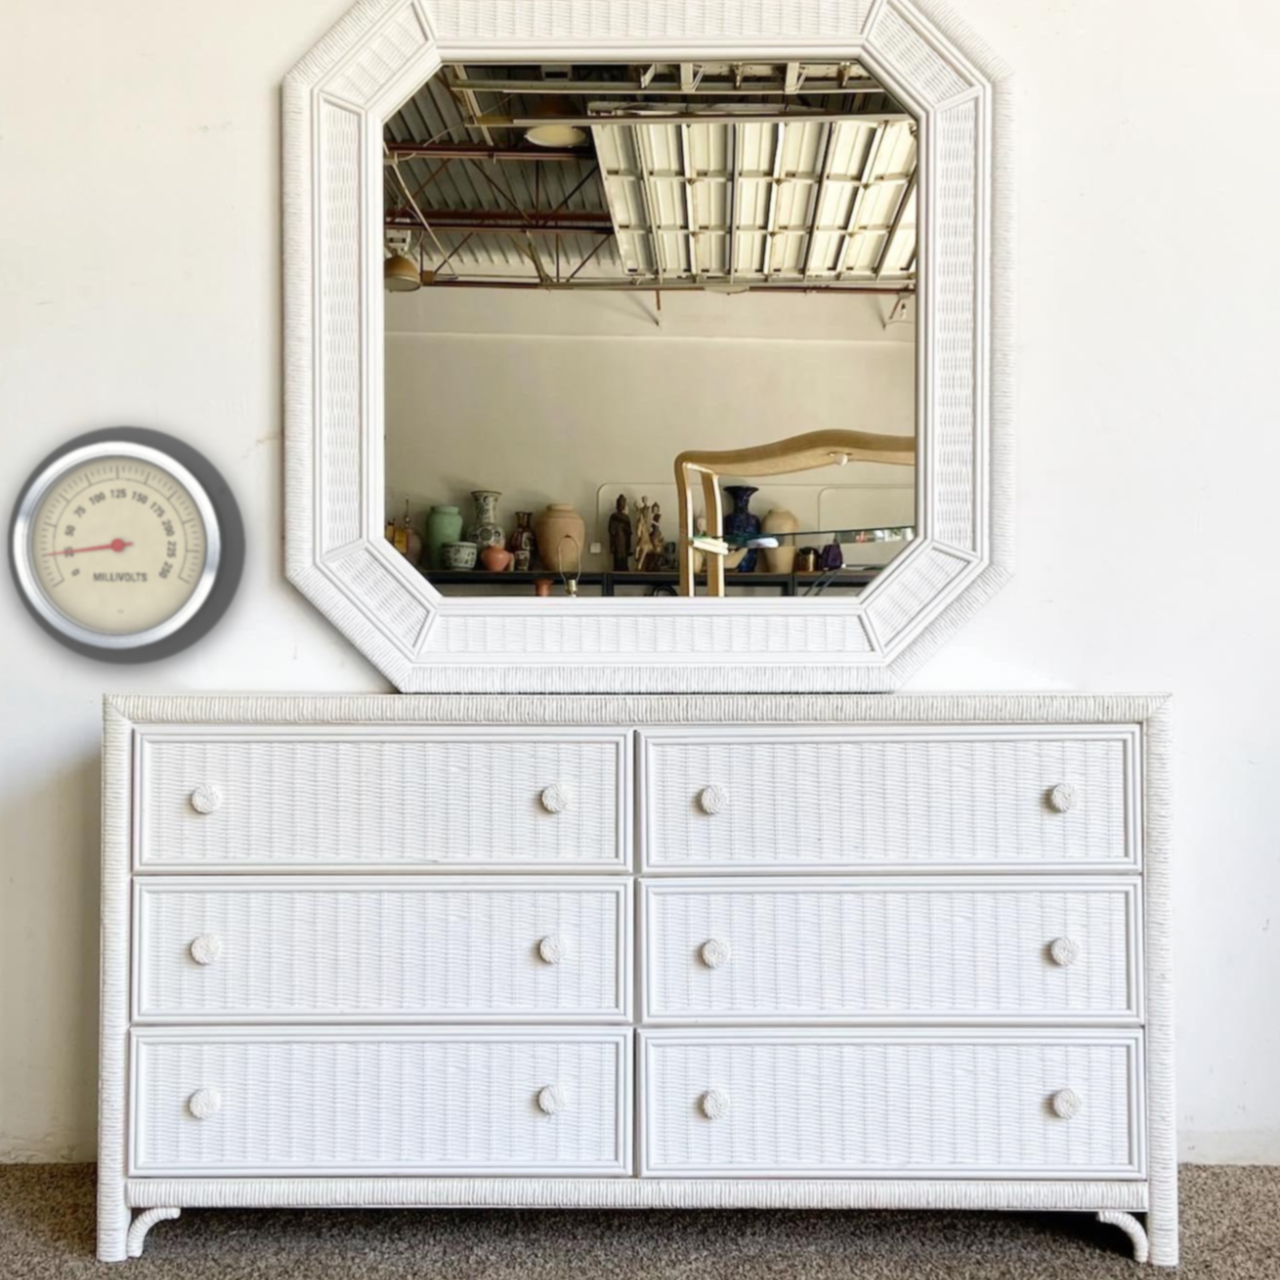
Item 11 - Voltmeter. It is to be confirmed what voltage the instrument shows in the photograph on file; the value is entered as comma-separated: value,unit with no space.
25,mV
